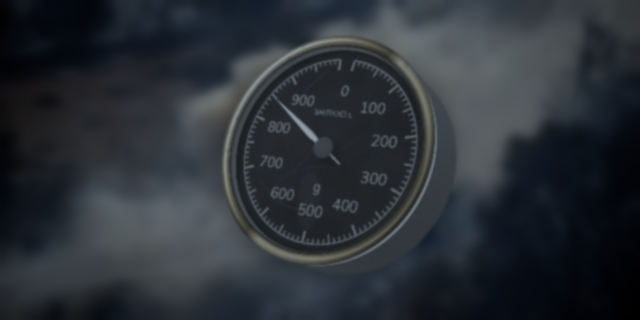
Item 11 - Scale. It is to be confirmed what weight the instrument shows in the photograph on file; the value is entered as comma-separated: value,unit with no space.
850,g
